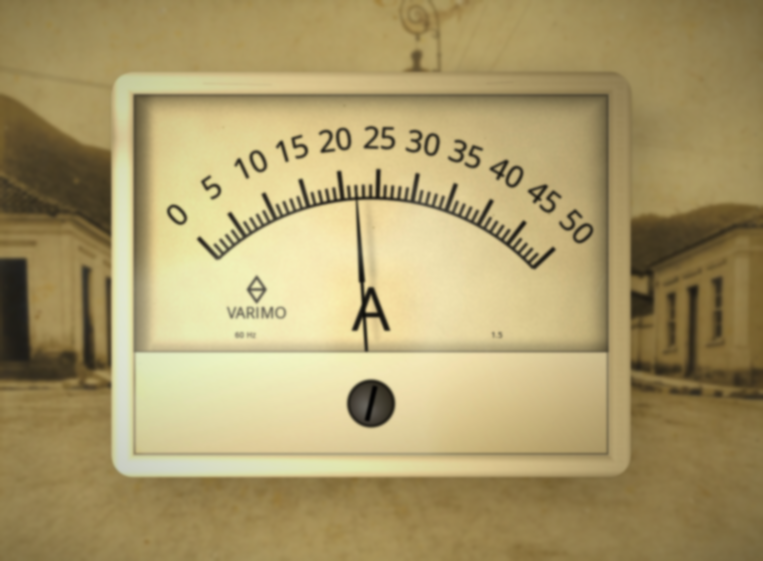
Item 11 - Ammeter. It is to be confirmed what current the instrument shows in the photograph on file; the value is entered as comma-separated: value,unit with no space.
22,A
